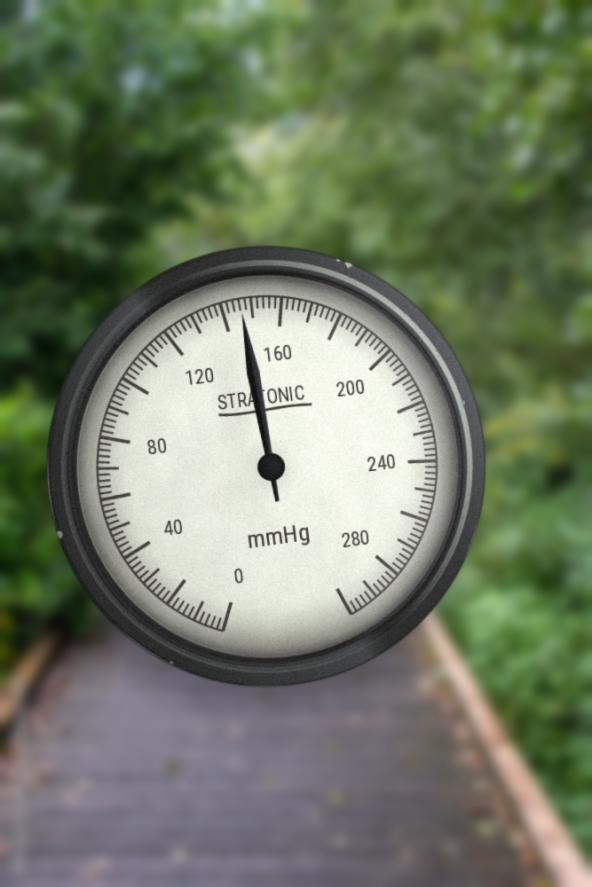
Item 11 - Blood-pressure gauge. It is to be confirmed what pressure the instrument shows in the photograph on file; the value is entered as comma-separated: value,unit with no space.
146,mmHg
